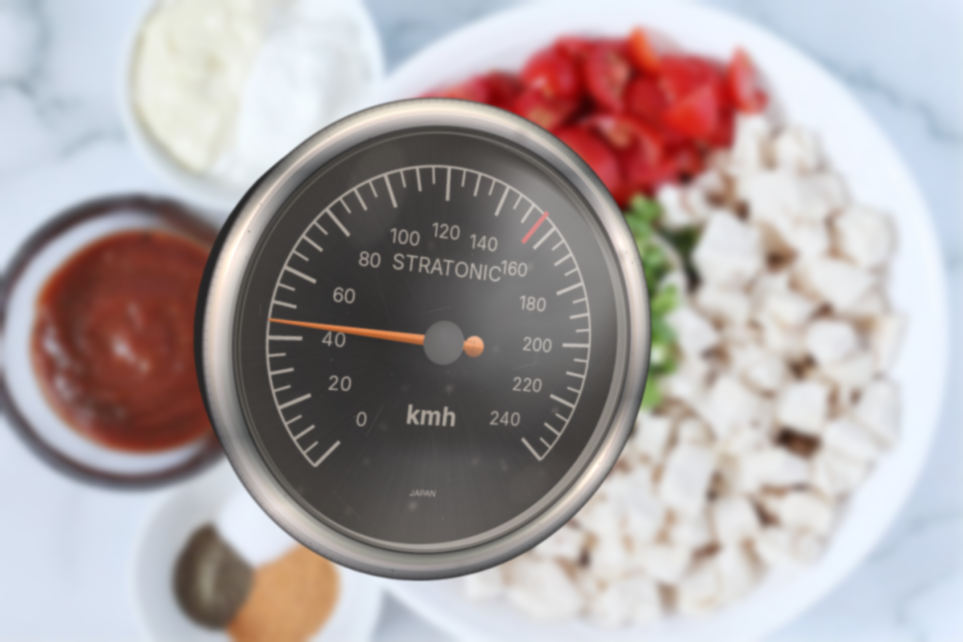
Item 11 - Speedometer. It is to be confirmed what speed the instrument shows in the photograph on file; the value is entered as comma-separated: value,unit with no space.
45,km/h
